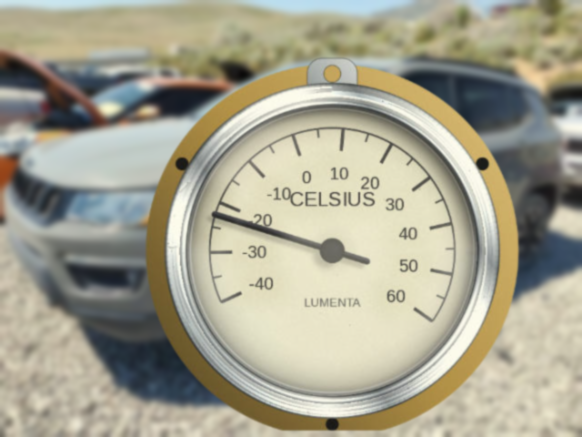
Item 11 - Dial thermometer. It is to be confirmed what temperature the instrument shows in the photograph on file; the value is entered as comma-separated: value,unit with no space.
-22.5,°C
